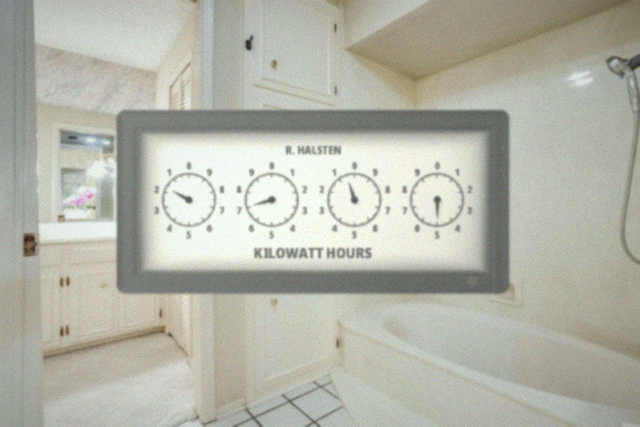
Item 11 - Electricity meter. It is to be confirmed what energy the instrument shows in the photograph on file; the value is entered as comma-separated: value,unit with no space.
1705,kWh
